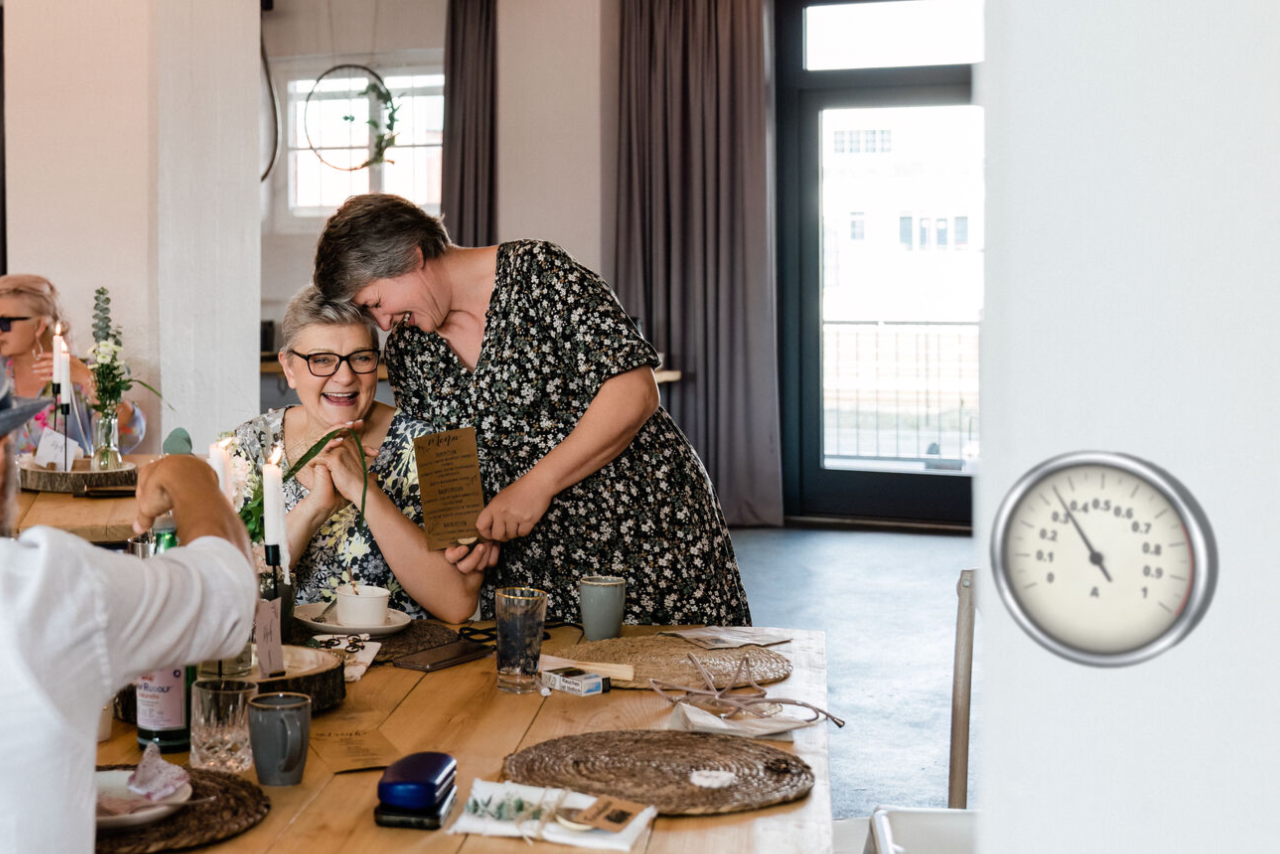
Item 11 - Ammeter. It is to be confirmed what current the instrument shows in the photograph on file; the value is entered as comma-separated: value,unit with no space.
0.35,A
